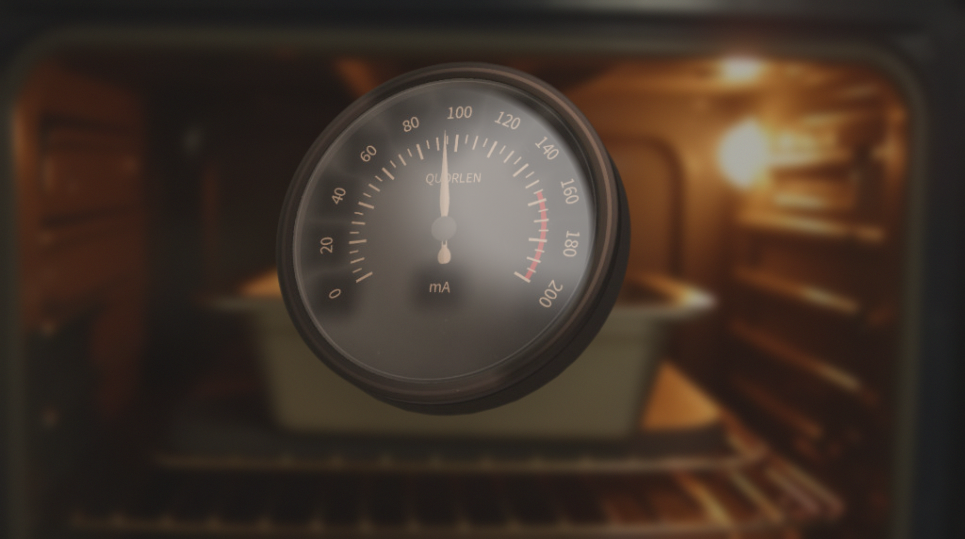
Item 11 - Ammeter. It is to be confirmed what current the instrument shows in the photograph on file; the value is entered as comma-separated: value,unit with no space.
95,mA
